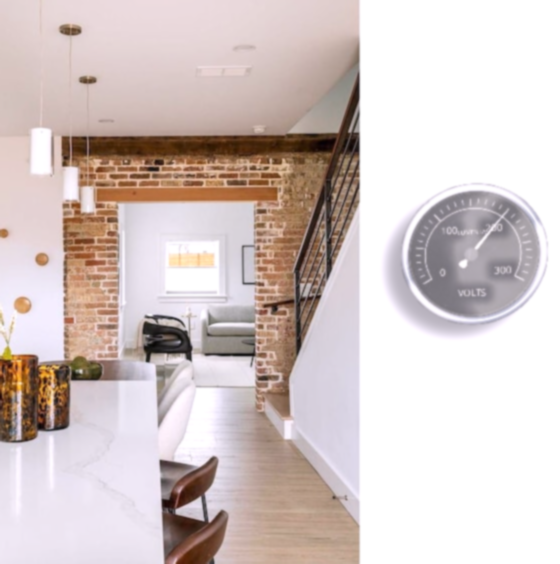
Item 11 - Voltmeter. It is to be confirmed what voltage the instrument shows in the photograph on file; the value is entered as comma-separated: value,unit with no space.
200,V
